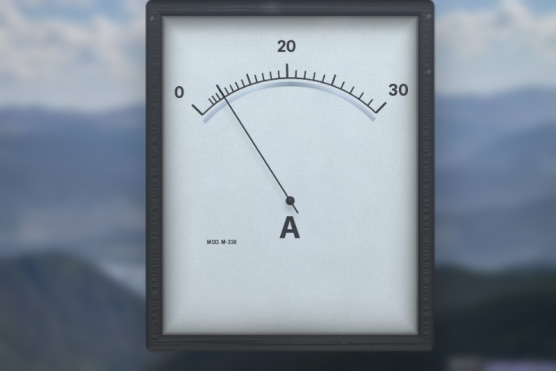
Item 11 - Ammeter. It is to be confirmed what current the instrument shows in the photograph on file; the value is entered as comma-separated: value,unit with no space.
10,A
